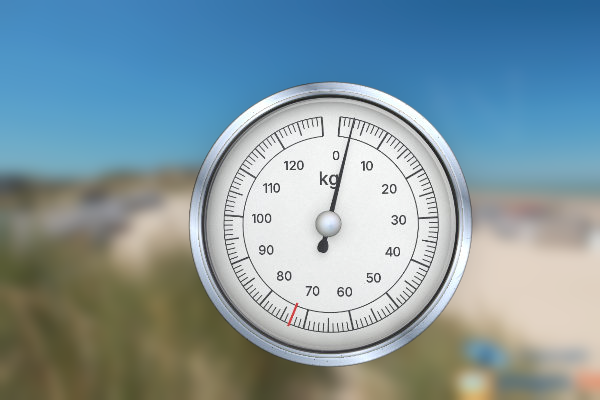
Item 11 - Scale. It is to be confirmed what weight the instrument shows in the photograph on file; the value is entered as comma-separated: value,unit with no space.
3,kg
